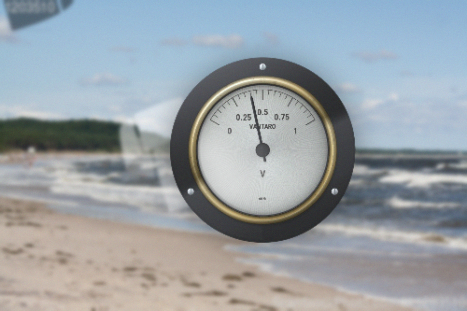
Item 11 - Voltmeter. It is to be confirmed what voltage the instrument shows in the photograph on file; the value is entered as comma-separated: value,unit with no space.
0.4,V
